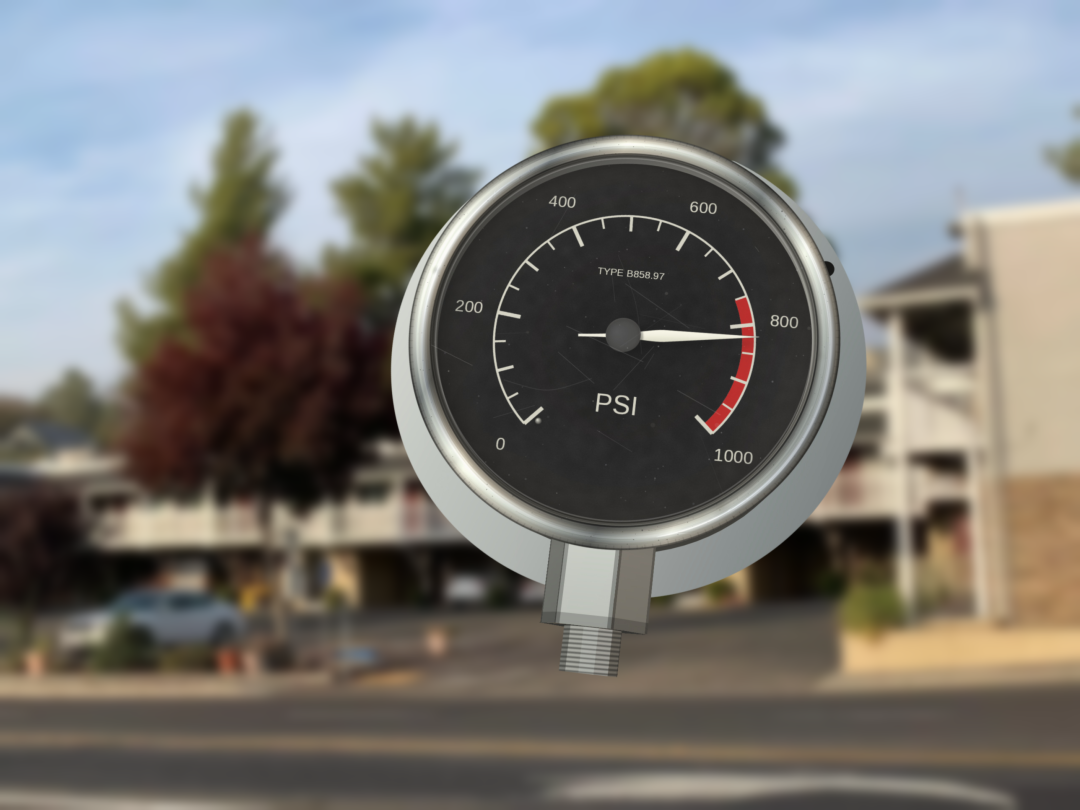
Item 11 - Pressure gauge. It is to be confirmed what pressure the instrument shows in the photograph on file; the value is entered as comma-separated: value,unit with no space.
825,psi
